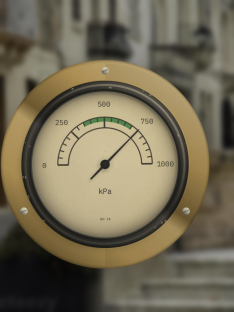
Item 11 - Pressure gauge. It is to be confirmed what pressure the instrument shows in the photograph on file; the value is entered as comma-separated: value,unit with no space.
750,kPa
